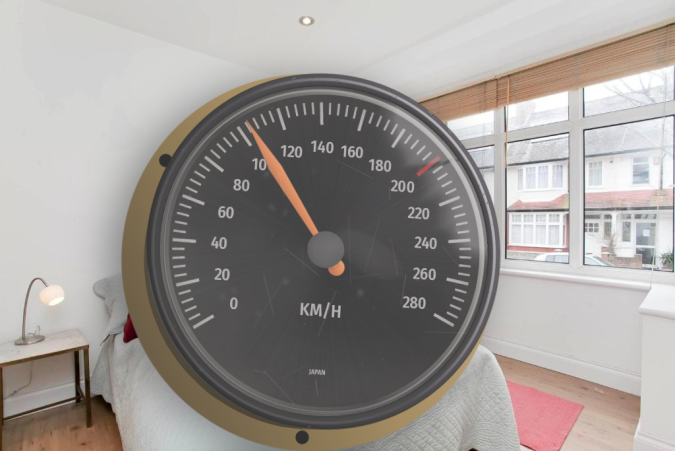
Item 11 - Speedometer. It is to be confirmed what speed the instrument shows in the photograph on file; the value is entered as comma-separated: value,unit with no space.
104,km/h
